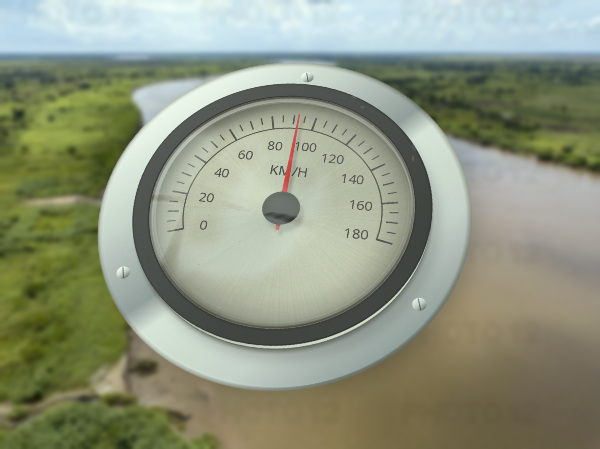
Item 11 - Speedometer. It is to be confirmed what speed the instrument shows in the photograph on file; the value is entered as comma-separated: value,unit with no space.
92.5,km/h
